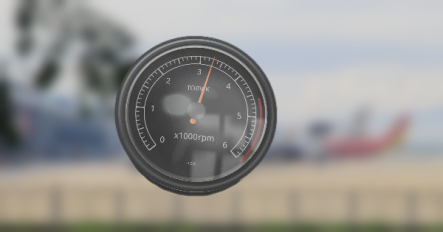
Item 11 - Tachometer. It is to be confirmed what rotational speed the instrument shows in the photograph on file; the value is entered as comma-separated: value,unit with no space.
3300,rpm
